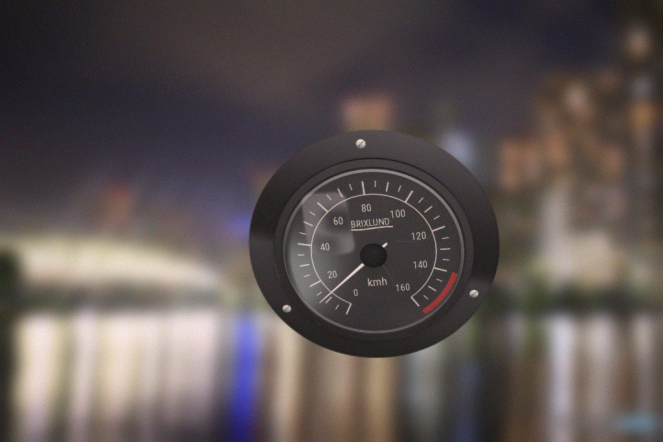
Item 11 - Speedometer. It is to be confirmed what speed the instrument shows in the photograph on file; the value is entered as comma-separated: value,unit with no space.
12.5,km/h
